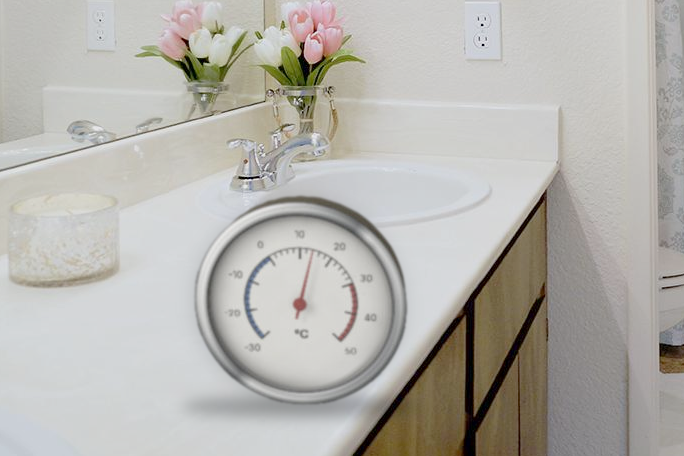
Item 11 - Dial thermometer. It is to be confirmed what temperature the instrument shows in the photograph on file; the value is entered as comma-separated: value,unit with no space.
14,°C
